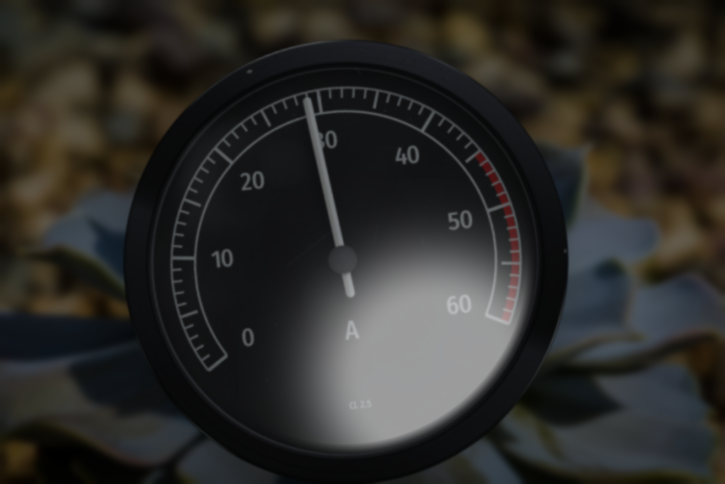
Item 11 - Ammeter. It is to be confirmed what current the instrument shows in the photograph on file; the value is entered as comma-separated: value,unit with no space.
29,A
